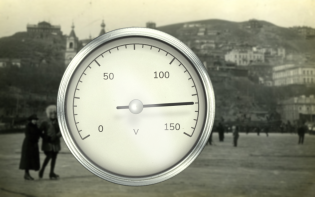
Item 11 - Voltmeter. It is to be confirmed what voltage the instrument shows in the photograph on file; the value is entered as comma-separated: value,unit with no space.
130,V
